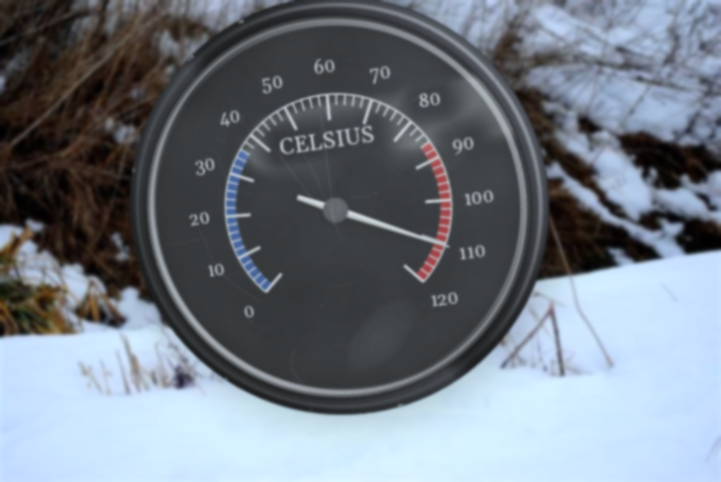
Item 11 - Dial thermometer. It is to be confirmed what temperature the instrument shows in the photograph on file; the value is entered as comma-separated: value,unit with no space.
110,°C
